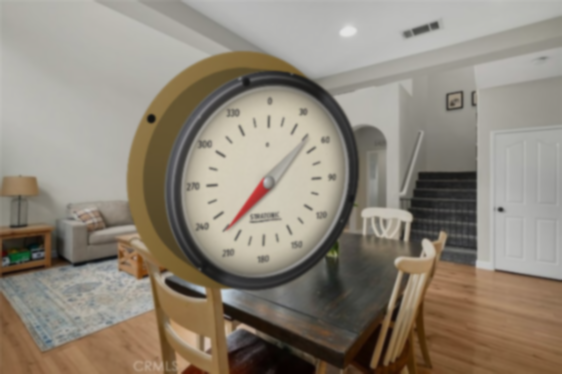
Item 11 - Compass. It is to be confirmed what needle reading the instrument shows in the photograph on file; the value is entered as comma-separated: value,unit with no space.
225,°
